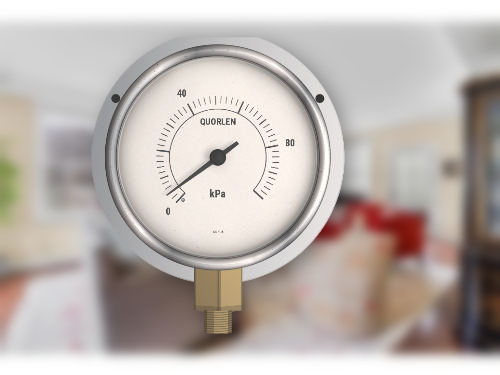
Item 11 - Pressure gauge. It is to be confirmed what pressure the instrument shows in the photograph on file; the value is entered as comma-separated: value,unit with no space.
4,kPa
